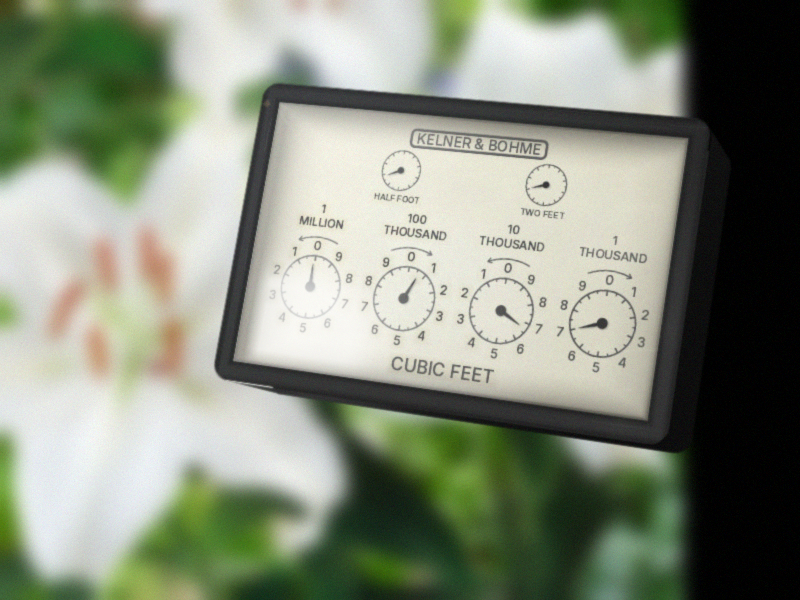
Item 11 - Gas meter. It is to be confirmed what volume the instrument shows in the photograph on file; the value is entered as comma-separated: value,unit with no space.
6700,ft³
